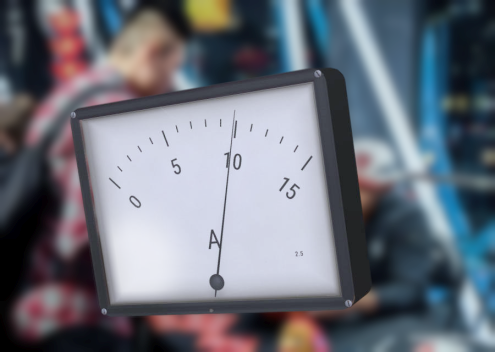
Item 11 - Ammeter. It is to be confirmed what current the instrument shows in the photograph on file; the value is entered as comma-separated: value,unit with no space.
10,A
